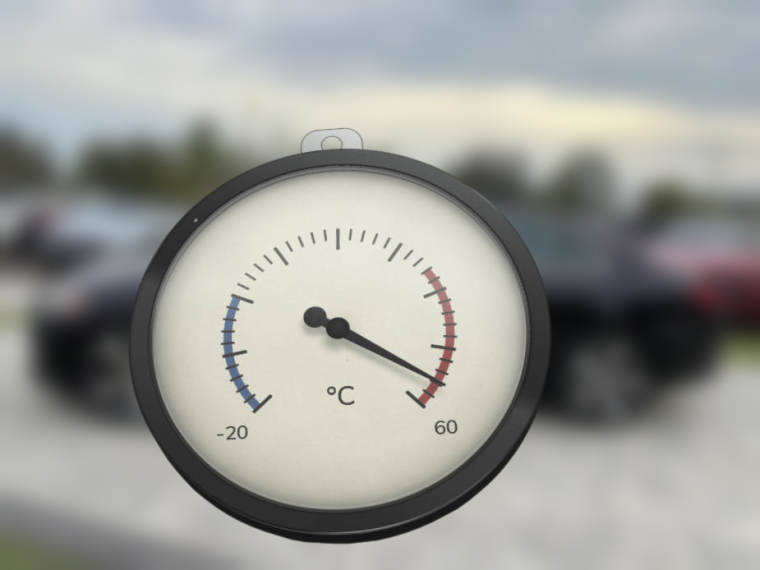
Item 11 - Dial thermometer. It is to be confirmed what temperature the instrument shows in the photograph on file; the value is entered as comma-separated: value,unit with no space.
56,°C
